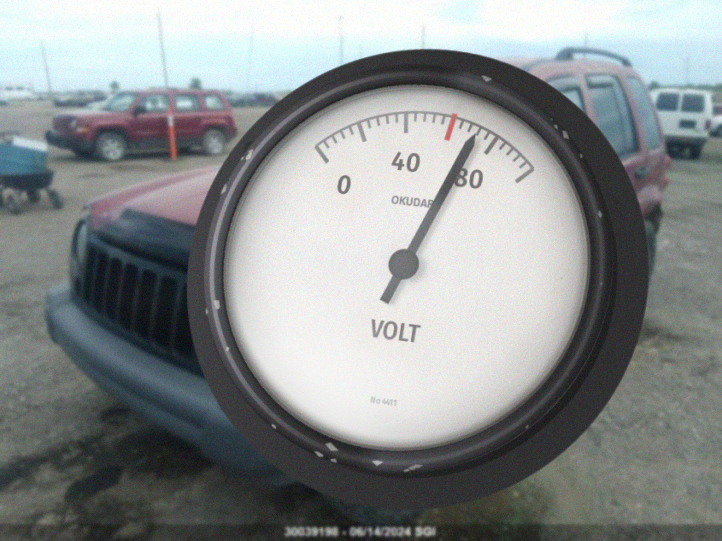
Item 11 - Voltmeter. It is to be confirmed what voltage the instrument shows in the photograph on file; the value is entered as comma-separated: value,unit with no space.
72,V
